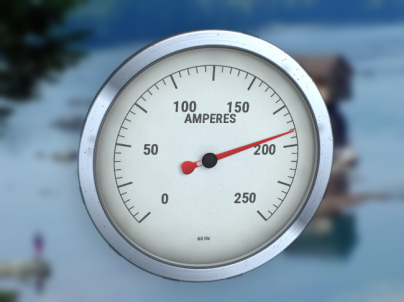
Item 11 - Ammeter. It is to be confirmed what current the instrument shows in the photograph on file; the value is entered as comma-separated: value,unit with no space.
190,A
